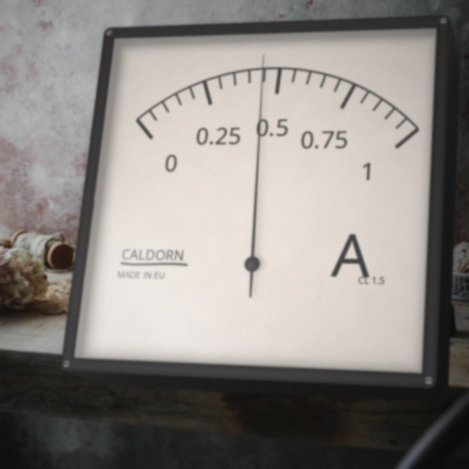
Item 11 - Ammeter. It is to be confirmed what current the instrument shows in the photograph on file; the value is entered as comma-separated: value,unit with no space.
0.45,A
